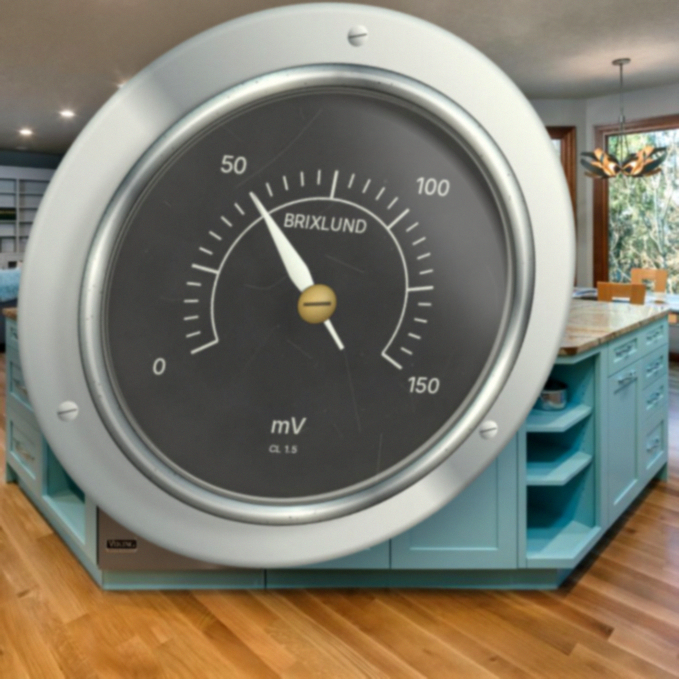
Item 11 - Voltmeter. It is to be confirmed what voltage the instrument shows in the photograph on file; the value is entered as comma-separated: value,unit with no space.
50,mV
